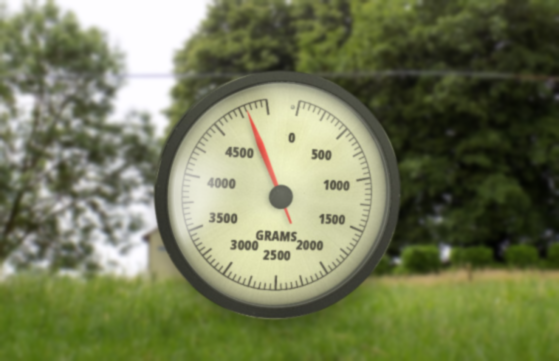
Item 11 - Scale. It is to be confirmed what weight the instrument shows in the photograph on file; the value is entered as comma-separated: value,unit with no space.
4800,g
